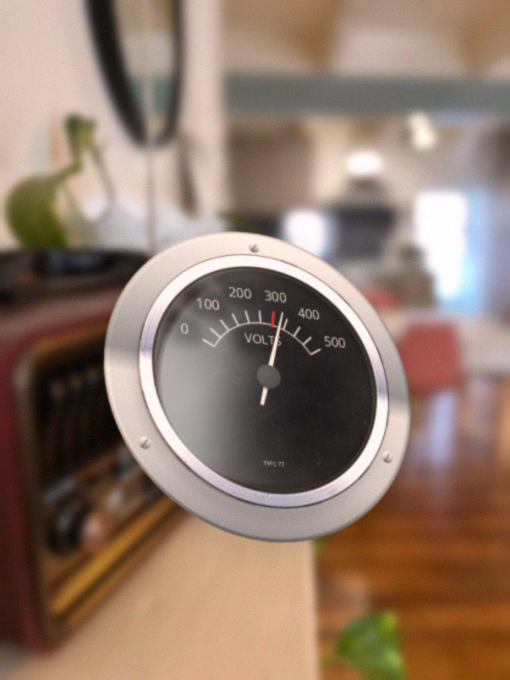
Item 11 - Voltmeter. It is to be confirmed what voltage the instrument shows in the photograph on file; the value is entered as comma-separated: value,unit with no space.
325,V
